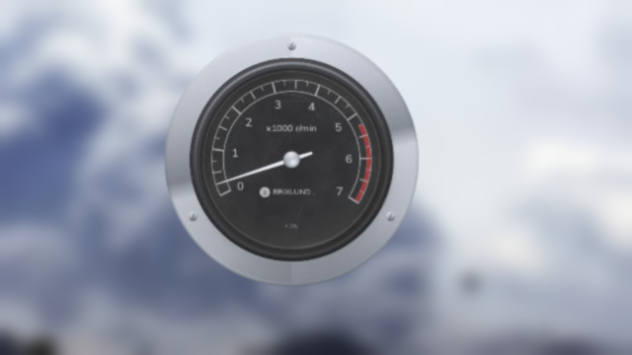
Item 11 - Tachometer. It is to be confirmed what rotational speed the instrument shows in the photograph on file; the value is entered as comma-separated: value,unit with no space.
250,rpm
